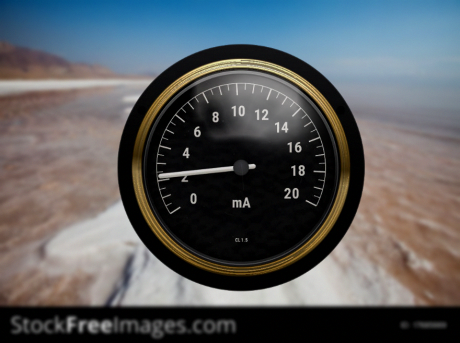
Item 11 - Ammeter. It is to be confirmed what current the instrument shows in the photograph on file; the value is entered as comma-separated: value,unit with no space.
2.25,mA
